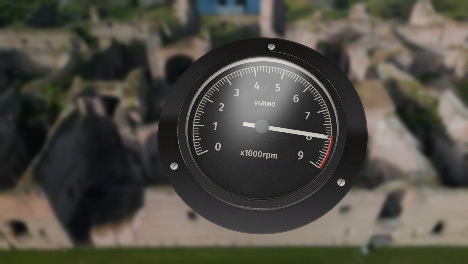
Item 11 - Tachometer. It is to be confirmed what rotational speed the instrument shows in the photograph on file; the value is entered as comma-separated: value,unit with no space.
8000,rpm
